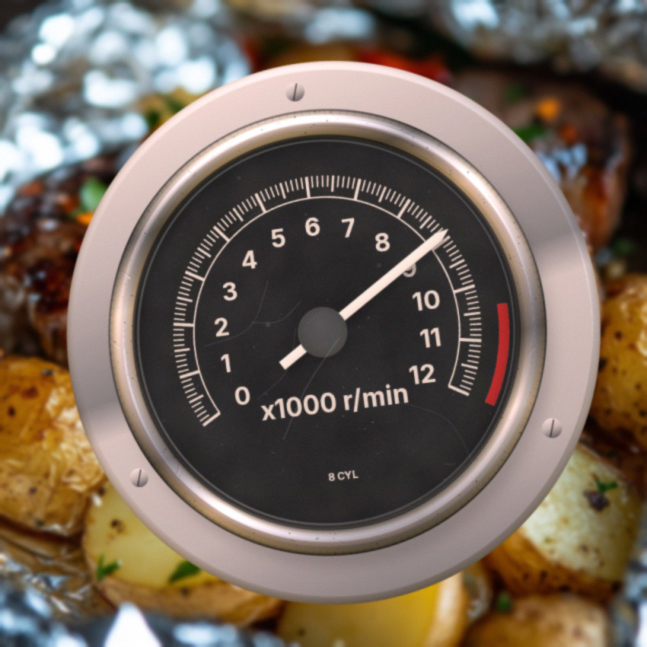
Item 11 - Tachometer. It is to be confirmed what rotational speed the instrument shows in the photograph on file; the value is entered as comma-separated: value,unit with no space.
8900,rpm
